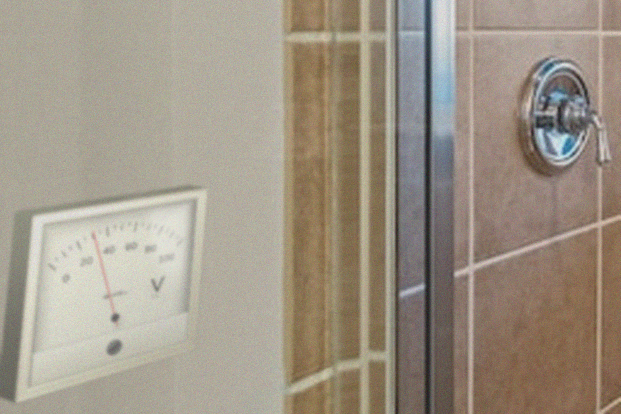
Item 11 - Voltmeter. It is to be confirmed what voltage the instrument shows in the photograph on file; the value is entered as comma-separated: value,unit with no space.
30,V
